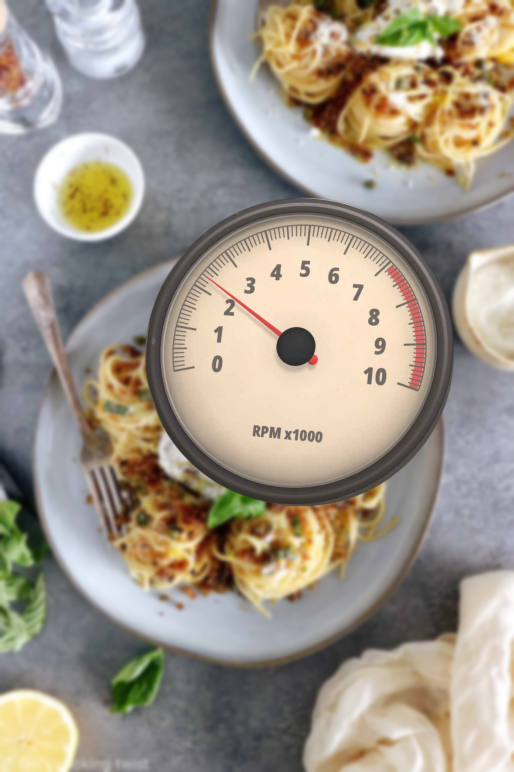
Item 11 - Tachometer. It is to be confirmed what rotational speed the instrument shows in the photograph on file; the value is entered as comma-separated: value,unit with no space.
2300,rpm
